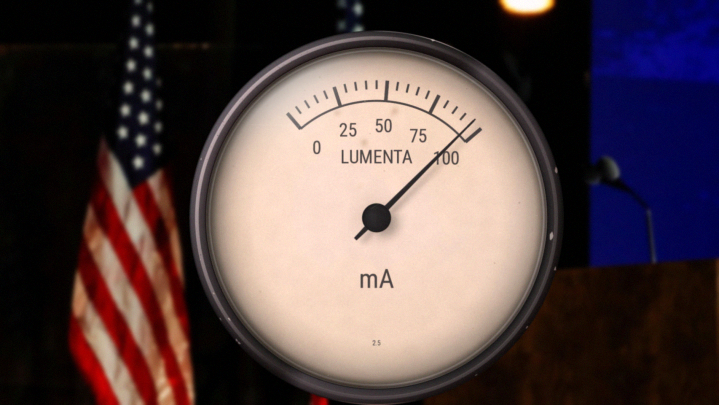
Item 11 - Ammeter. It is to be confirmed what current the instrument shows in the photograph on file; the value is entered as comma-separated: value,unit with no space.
95,mA
